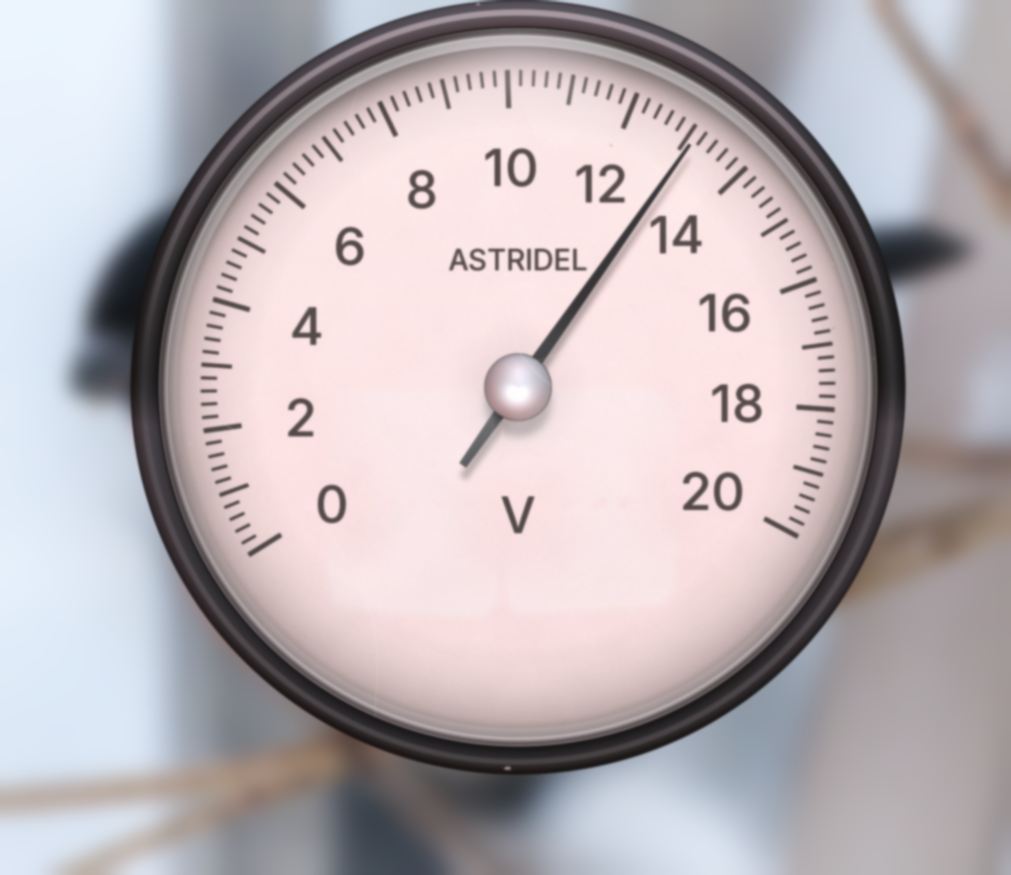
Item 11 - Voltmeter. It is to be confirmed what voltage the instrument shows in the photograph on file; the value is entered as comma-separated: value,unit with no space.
13.1,V
